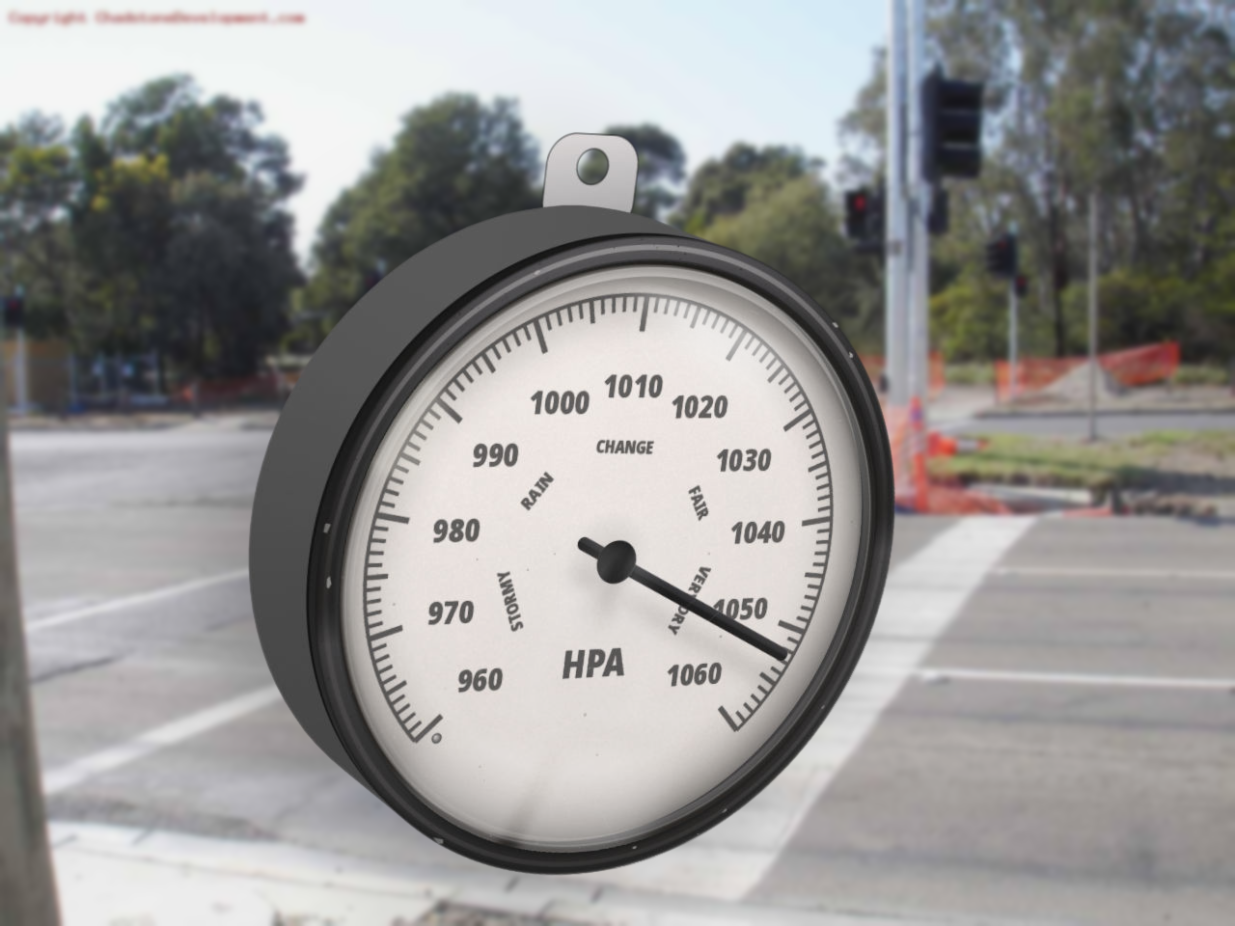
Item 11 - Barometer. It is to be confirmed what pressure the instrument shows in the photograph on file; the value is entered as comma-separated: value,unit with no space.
1052.5,hPa
